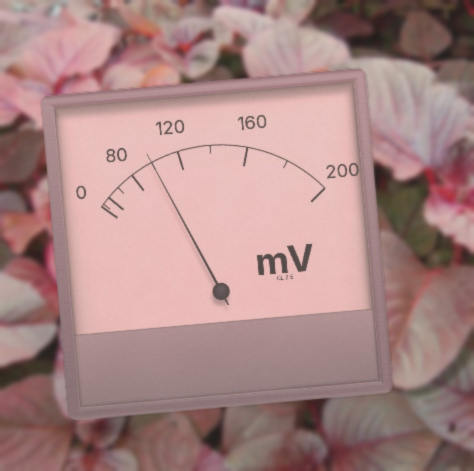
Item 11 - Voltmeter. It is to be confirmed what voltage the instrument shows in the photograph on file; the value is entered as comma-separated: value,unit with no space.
100,mV
